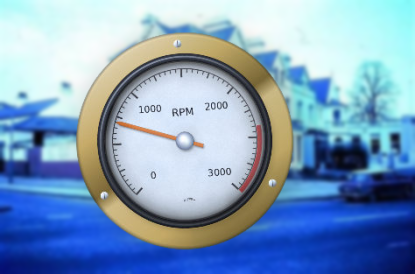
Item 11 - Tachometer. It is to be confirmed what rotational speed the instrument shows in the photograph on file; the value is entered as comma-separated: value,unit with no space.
700,rpm
